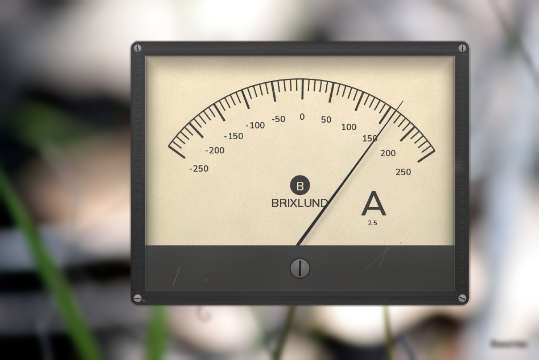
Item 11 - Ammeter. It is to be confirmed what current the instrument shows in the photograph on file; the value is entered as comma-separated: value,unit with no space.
160,A
